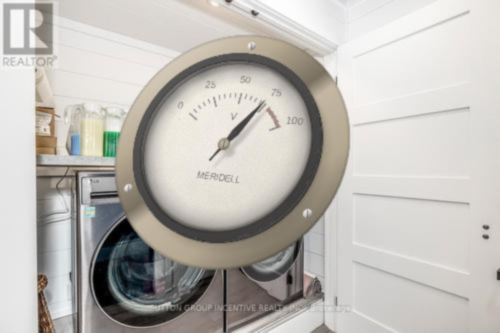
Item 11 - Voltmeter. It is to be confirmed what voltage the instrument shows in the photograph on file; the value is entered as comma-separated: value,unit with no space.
75,V
